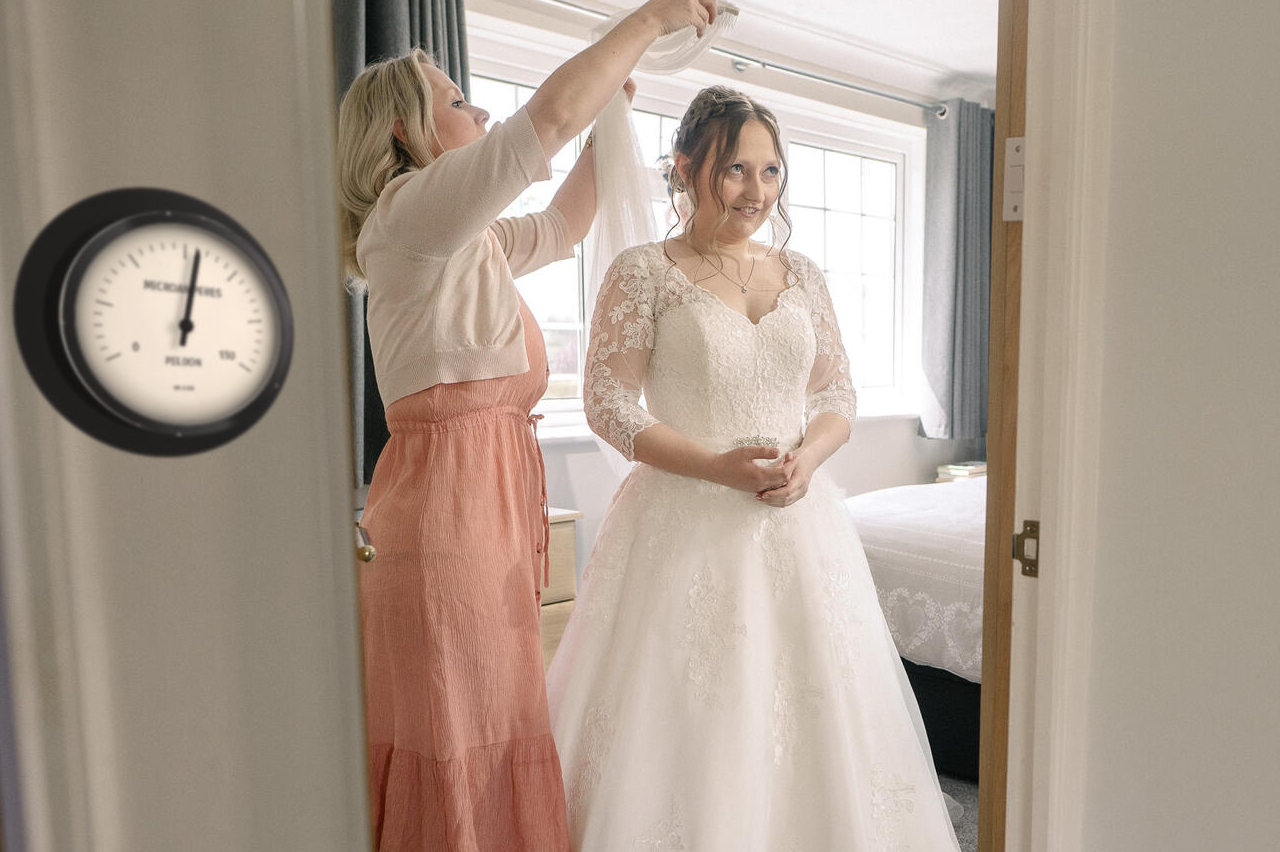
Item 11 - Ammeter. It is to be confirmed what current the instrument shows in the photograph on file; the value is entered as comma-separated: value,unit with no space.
80,µA
